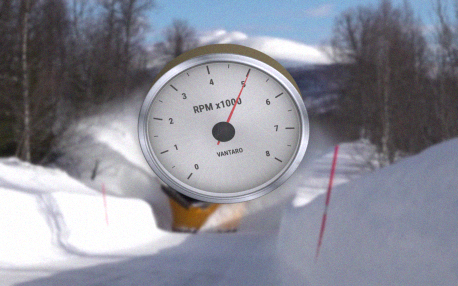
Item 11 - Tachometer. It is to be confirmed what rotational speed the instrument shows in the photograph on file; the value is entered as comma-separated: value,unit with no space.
5000,rpm
